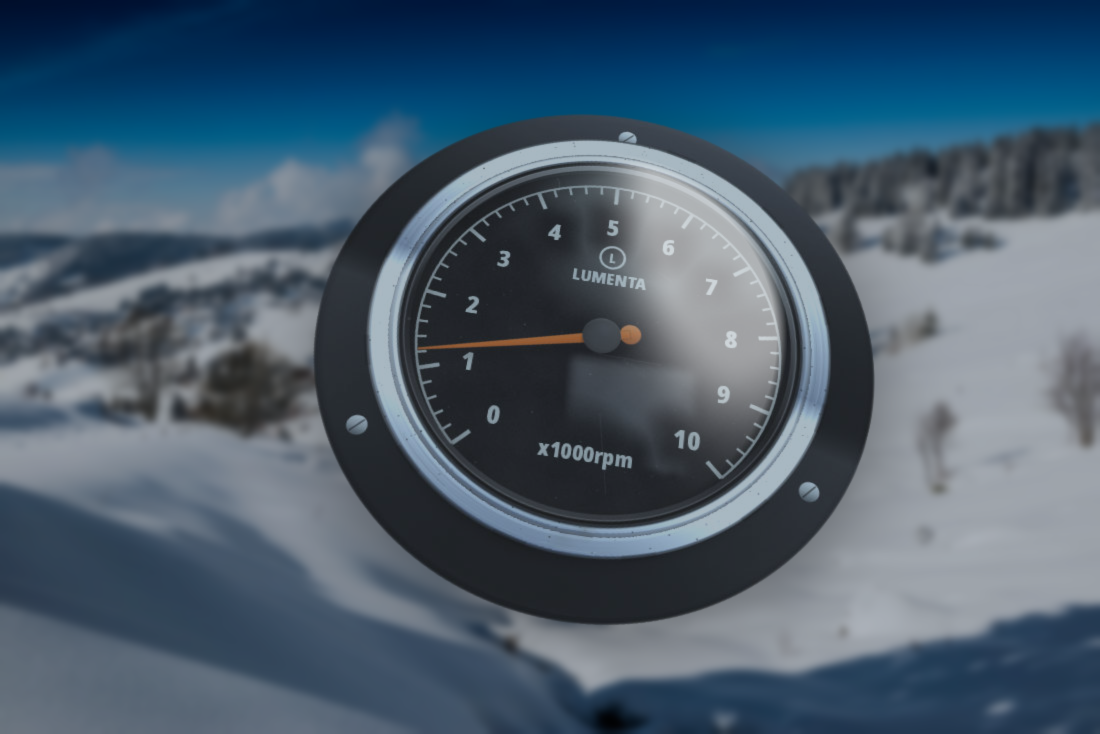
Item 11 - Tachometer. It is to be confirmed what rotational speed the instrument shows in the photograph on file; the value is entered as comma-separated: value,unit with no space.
1200,rpm
